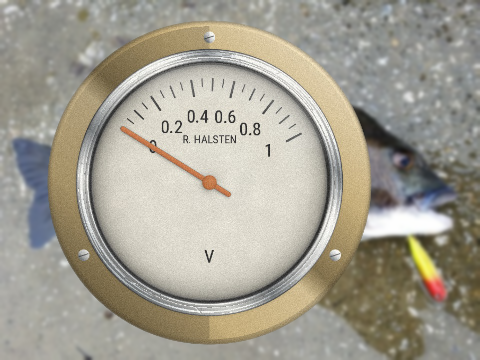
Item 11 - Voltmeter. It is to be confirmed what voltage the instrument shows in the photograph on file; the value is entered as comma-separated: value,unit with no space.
0,V
